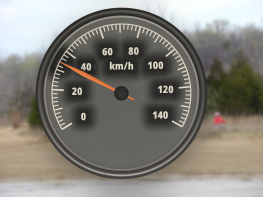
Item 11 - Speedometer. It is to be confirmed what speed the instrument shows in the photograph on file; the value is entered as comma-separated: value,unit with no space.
34,km/h
